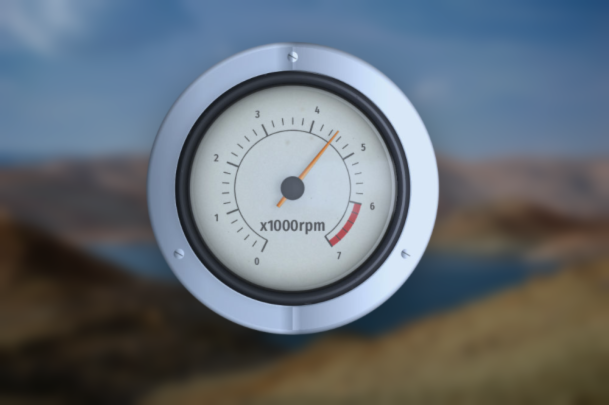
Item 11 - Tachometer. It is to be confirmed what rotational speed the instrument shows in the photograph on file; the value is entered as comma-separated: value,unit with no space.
4500,rpm
